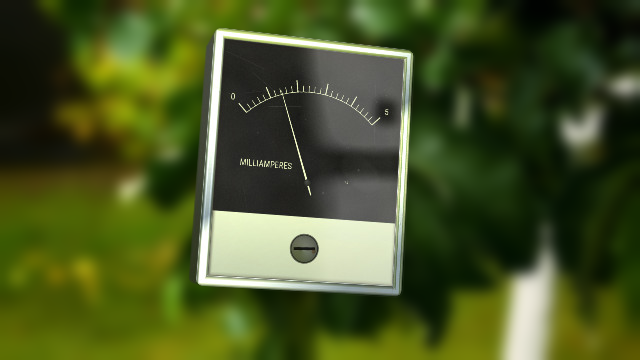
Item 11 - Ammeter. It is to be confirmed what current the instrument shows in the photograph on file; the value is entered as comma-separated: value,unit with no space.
1.4,mA
